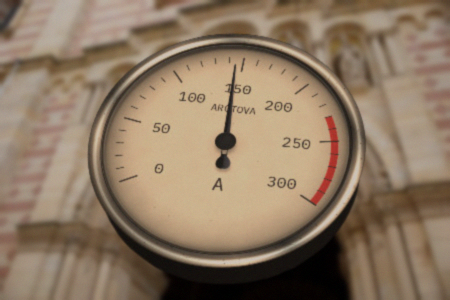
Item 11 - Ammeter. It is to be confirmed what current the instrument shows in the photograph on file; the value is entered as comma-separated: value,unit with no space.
145,A
